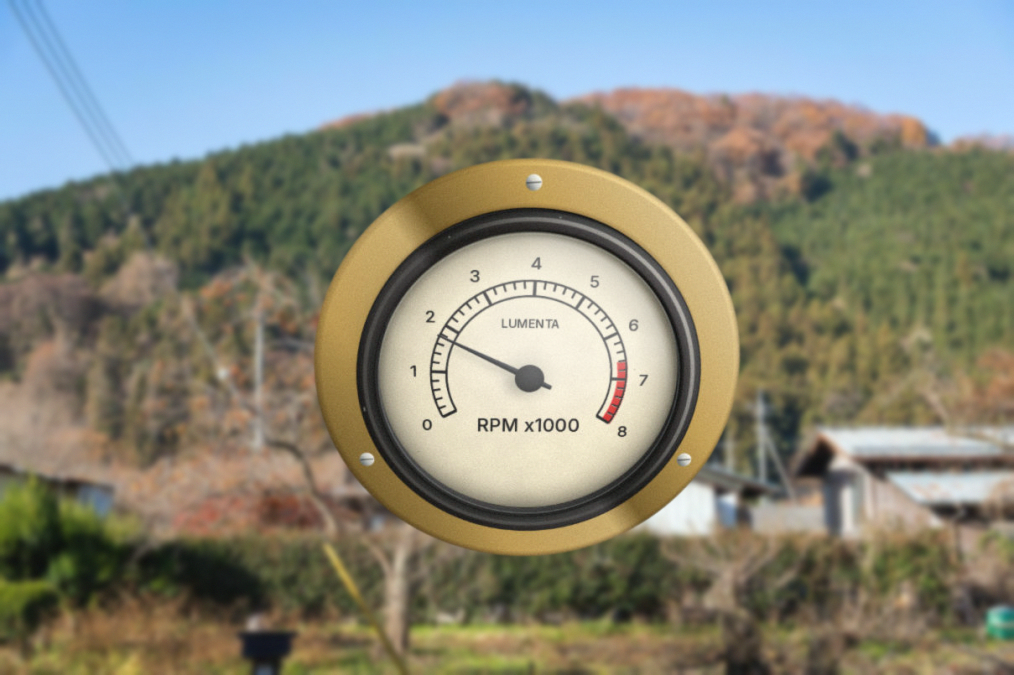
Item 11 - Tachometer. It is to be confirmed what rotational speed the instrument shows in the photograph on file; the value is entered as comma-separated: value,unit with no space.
1800,rpm
